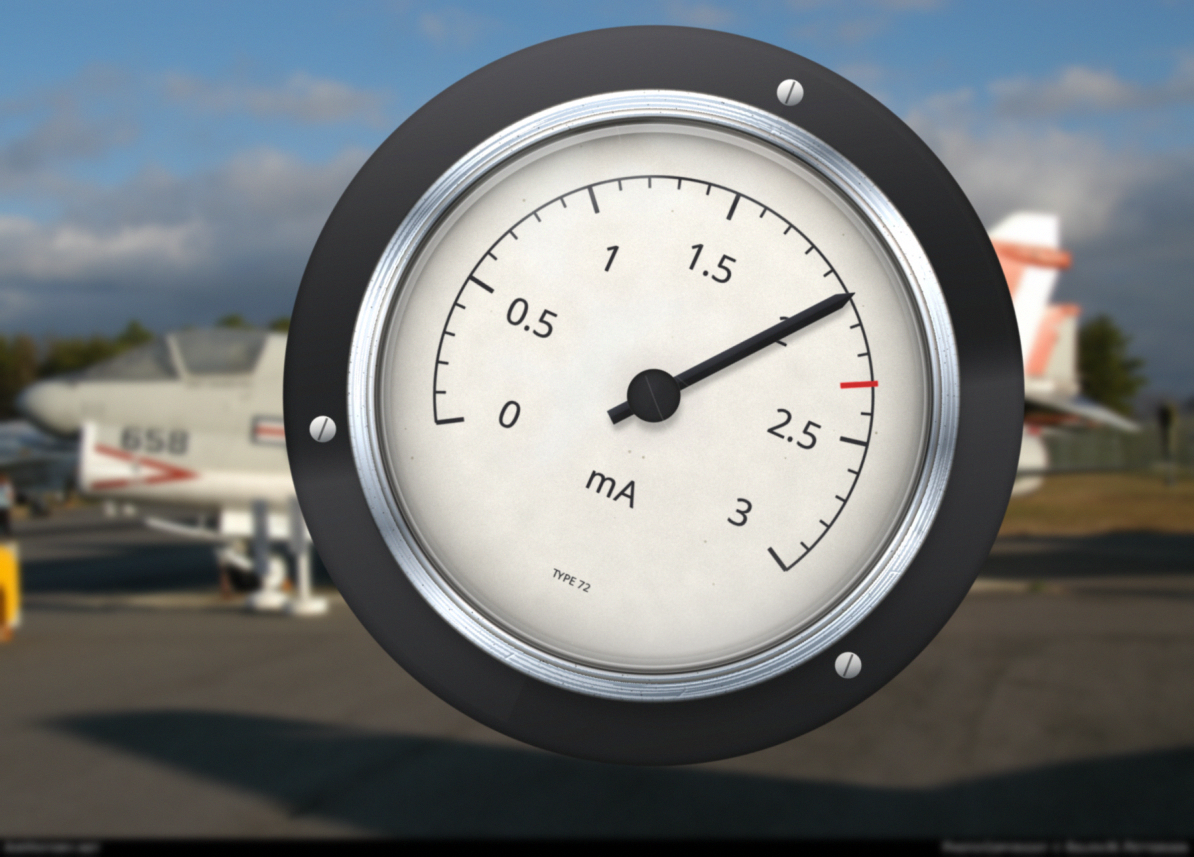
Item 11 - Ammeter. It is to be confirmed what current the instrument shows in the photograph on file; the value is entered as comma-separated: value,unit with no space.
2,mA
